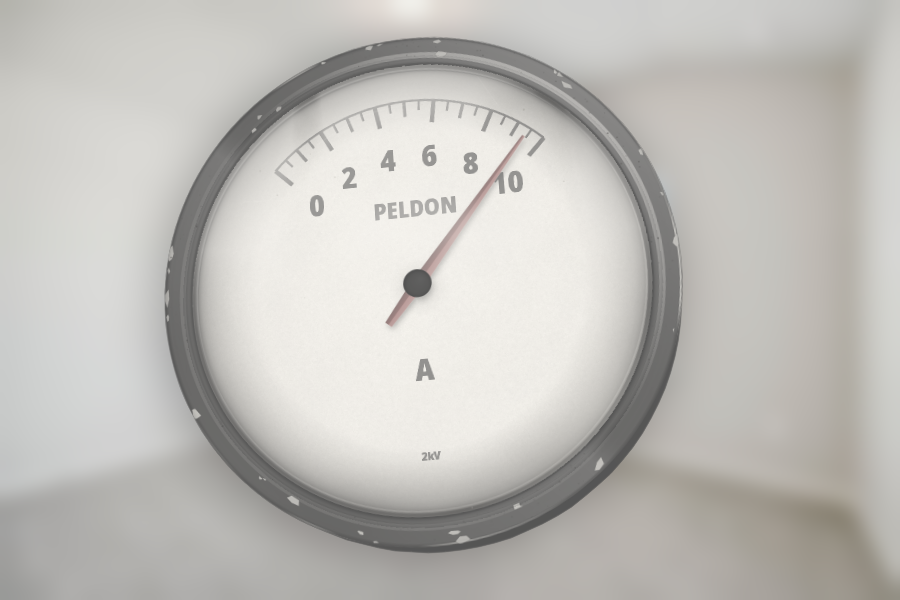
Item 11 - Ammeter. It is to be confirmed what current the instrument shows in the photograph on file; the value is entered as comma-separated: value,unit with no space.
9.5,A
